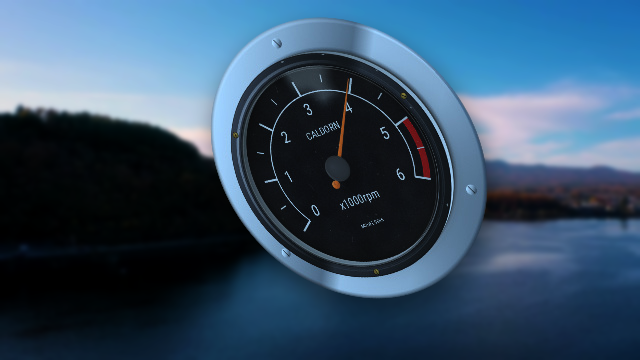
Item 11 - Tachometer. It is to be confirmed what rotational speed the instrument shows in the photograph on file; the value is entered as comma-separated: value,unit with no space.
4000,rpm
